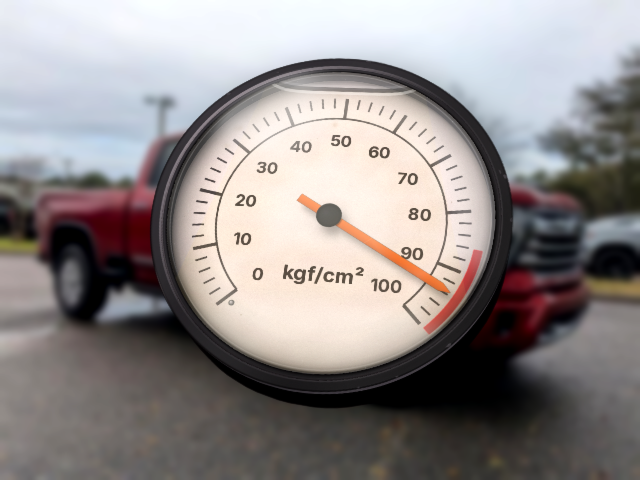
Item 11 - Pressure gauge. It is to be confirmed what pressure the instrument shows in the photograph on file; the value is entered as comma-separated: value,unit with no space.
94,kg/cm²
